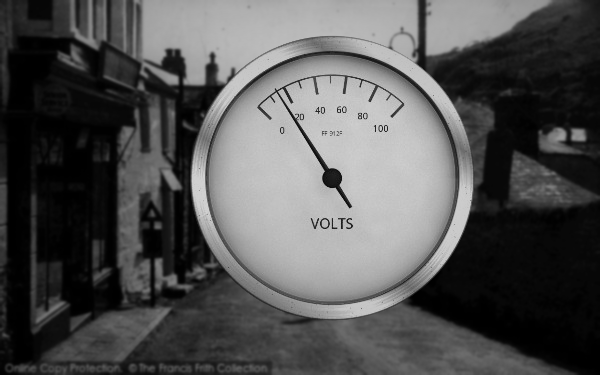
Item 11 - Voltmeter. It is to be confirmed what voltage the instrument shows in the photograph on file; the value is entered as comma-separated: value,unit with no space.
15,V
